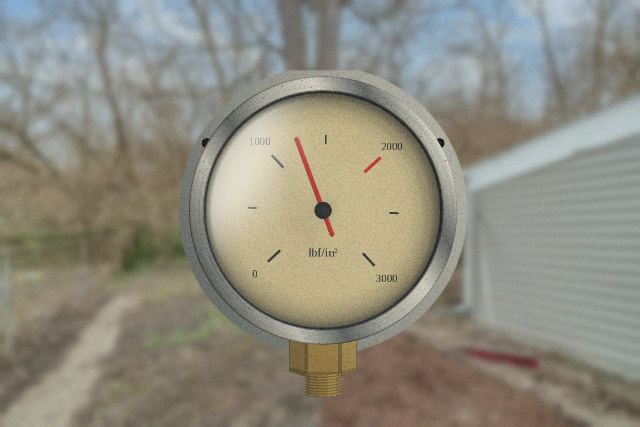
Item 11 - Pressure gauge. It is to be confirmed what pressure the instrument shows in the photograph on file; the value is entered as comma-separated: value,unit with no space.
1250,psi
